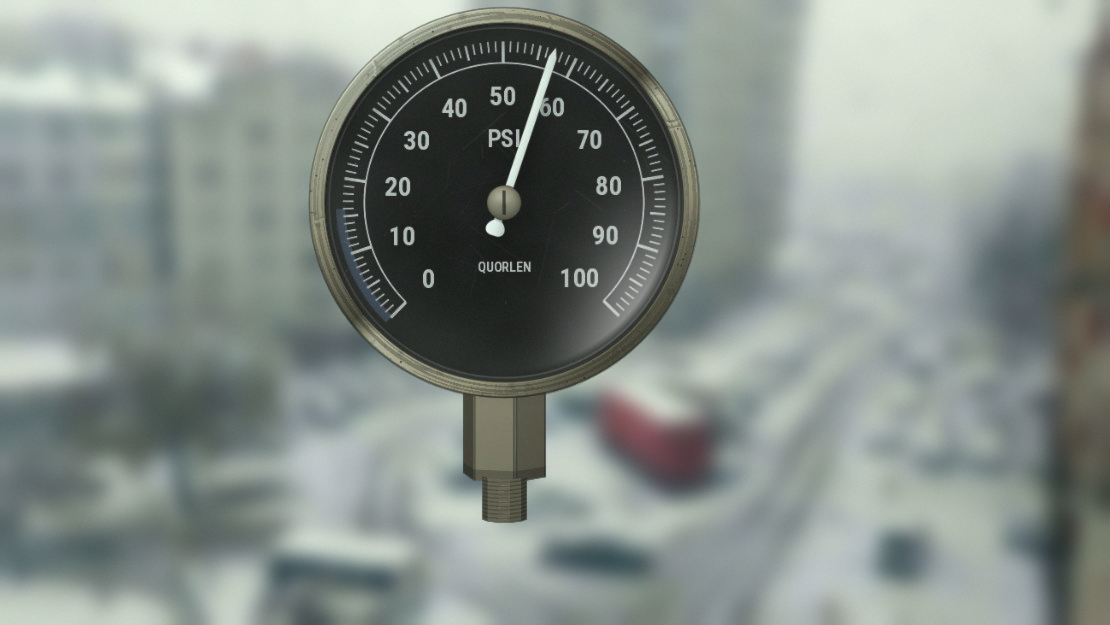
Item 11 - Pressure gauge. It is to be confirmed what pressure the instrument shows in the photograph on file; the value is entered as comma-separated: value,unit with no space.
57,psi
